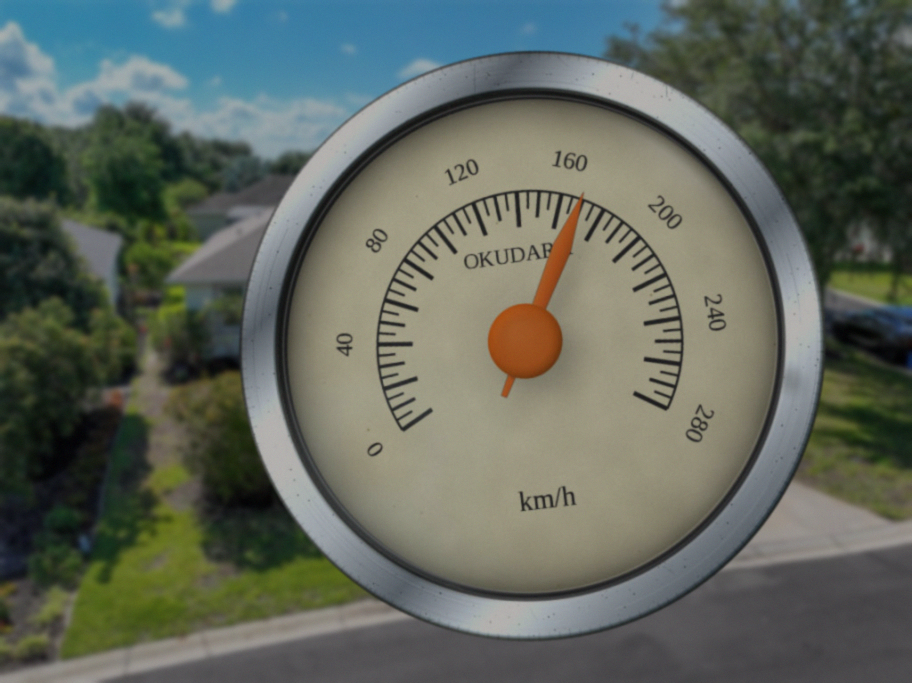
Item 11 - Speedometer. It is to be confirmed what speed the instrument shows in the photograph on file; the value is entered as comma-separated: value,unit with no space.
170,km/h
